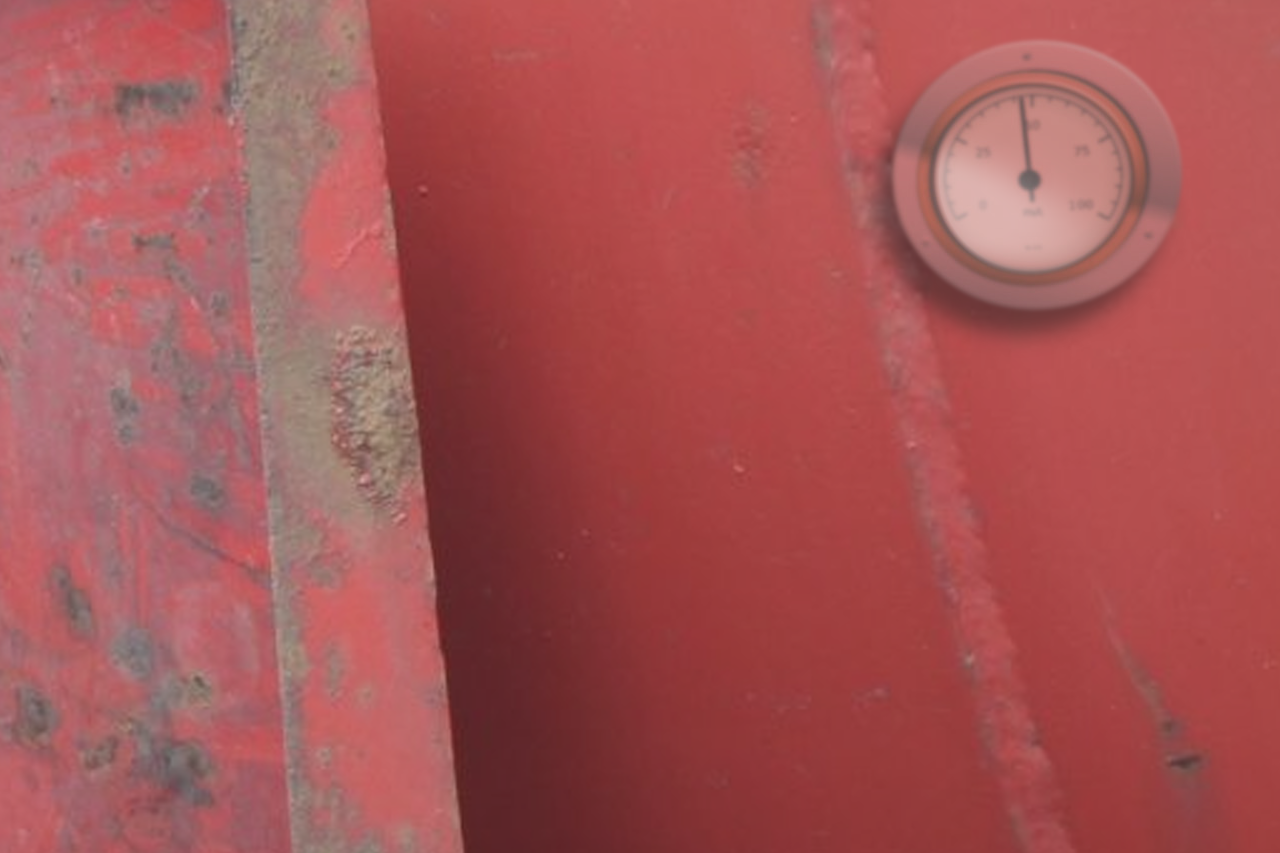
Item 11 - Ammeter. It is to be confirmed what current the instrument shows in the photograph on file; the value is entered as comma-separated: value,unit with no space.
47.5,mA
